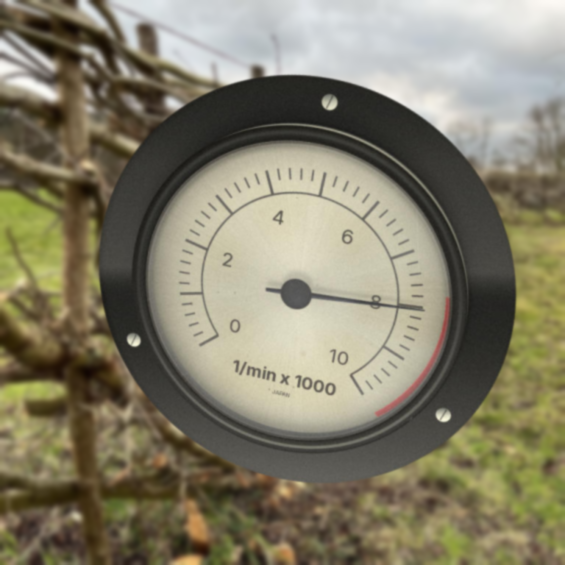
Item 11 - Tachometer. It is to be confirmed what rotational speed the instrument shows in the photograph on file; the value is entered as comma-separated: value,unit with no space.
8000,rpm
